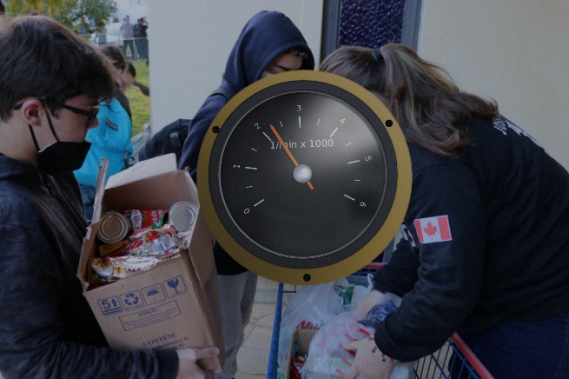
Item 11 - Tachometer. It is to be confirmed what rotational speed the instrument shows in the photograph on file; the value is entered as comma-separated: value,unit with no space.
2250,rpm
